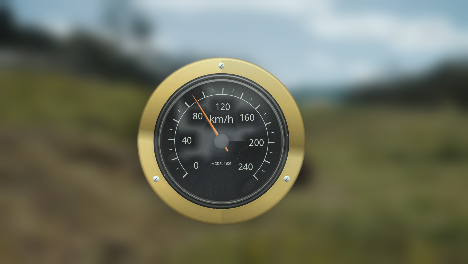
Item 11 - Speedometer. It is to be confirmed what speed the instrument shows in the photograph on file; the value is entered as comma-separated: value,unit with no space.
90,km/h
